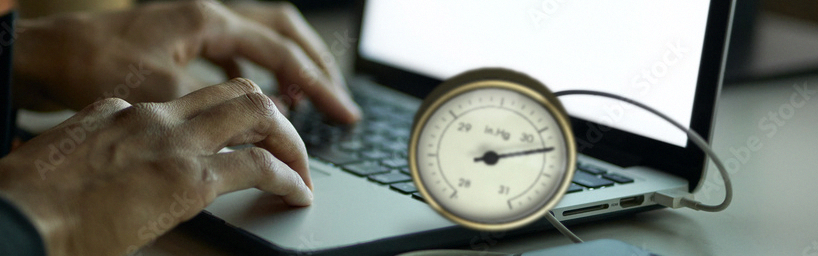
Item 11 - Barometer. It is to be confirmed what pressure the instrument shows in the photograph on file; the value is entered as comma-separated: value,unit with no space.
30.2,inHg
